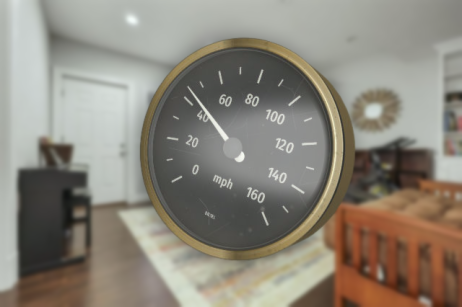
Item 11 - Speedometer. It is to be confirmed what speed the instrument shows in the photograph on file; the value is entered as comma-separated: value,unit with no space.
45,mph
